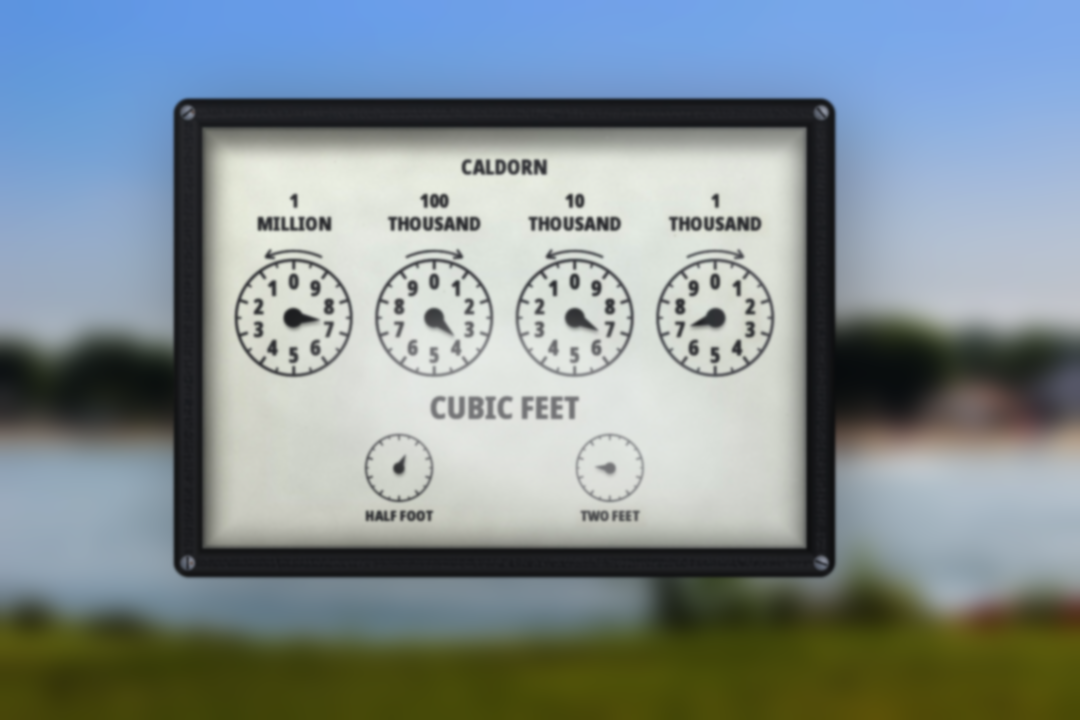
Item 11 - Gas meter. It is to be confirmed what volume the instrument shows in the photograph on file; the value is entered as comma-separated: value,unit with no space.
736700,ft³
